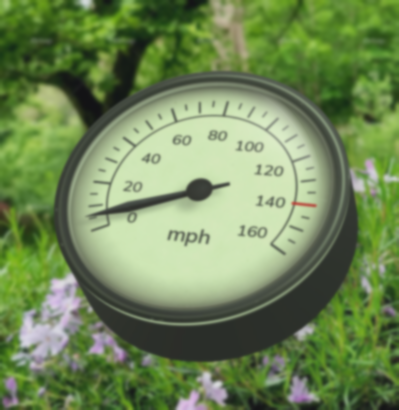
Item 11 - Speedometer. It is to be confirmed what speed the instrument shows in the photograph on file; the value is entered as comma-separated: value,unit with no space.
5,mph
